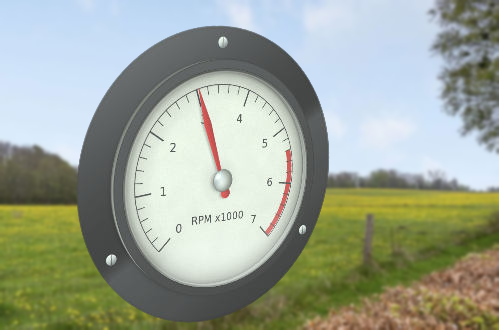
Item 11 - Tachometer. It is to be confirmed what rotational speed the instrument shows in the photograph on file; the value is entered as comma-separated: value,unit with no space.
3000,rpm
